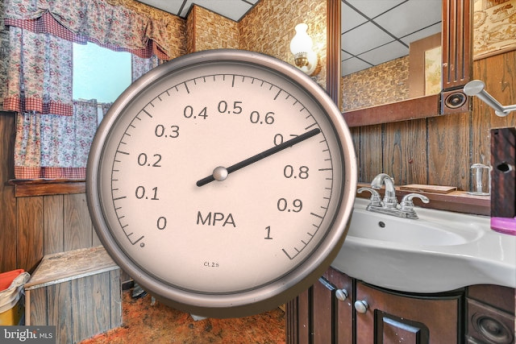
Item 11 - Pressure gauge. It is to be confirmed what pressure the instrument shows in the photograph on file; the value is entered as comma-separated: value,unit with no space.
0.72,MPa
